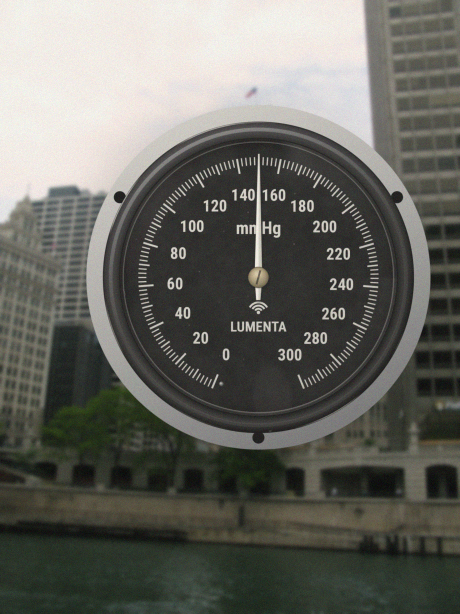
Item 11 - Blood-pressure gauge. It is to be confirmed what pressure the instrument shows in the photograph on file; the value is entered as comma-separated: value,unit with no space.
150,mmHg
